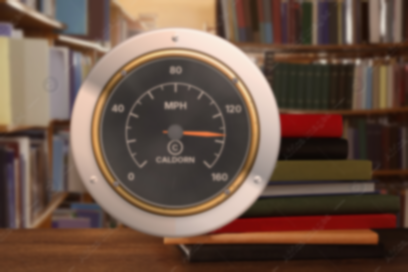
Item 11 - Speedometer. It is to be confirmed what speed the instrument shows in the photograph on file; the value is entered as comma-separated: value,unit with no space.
135,mph
